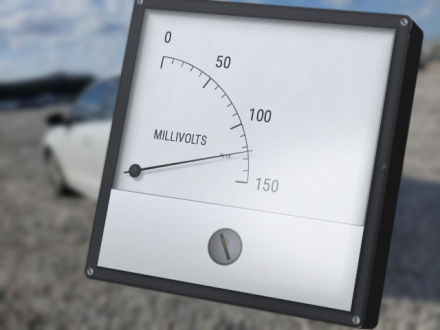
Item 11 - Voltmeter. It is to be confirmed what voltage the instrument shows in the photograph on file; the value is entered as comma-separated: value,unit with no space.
125,mV
